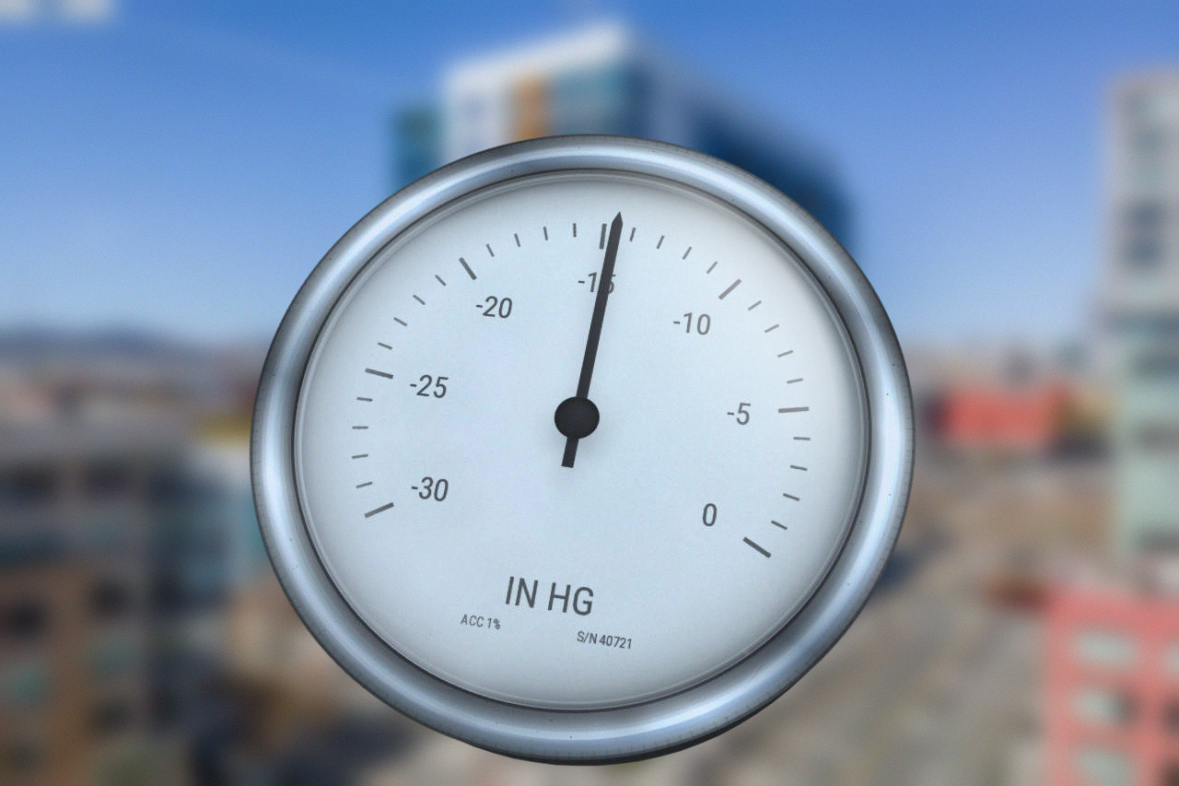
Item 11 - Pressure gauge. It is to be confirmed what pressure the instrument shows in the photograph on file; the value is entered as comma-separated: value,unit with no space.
-14.5,inHg
